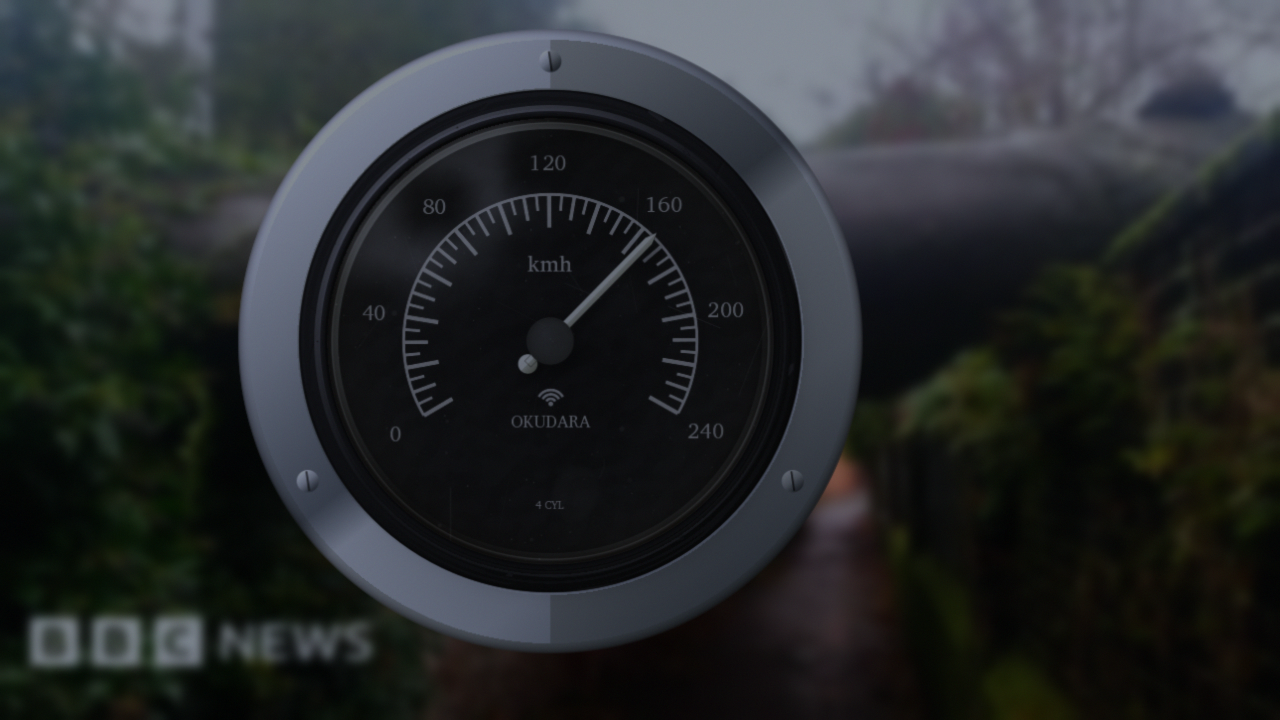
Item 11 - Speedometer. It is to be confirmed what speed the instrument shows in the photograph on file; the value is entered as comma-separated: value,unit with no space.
165,km/h
